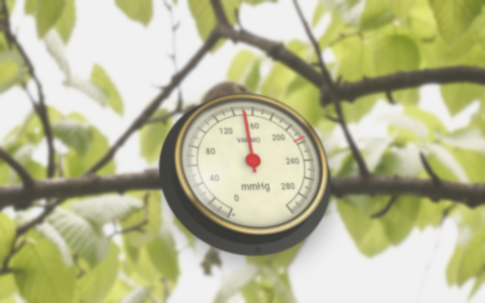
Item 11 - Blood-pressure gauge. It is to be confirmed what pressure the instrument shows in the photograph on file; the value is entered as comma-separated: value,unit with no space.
150,mmHg
